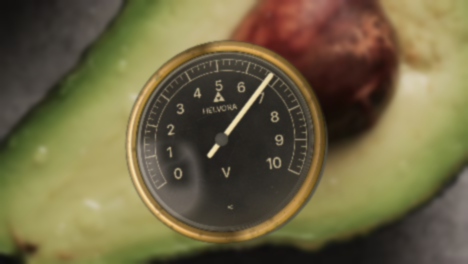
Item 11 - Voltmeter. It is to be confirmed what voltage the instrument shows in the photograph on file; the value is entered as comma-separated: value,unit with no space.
6.8,V
